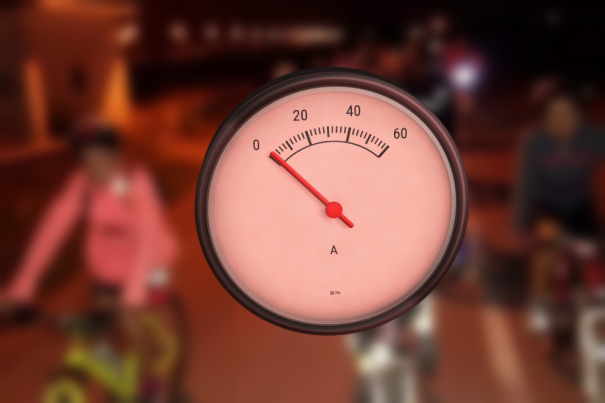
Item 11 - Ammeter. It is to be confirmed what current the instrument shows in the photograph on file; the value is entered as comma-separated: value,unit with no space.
2,A
